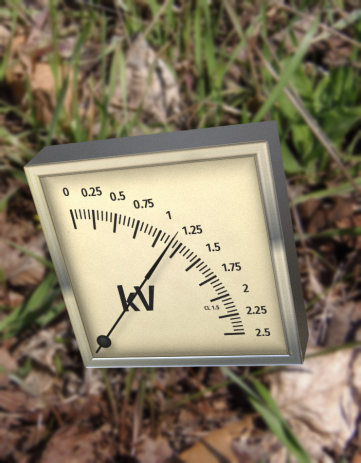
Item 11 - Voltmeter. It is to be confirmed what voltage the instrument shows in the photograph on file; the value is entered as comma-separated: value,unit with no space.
1.15,kV
